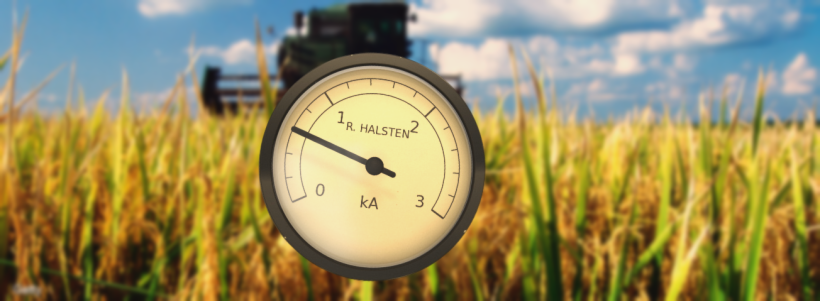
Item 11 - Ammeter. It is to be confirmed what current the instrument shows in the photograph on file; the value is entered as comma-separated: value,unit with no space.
0.6,kA
